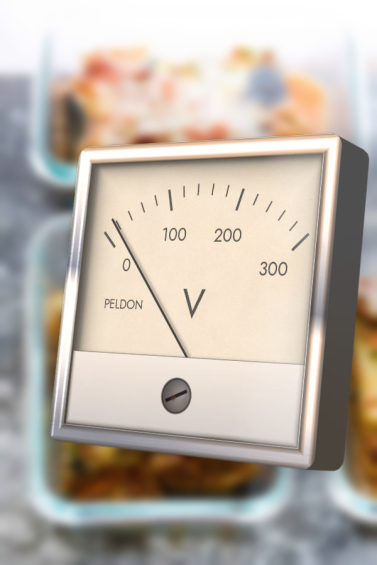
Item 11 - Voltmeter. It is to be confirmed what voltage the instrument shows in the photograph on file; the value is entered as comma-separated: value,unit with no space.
20,V
